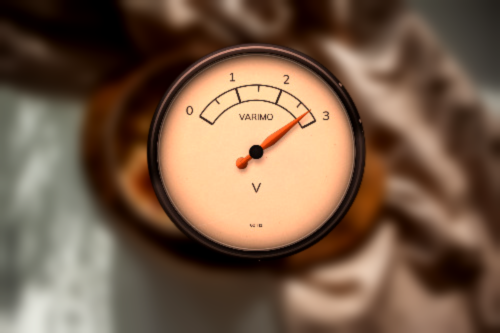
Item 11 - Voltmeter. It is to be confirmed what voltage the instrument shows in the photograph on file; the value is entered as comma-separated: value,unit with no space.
2.75,V
